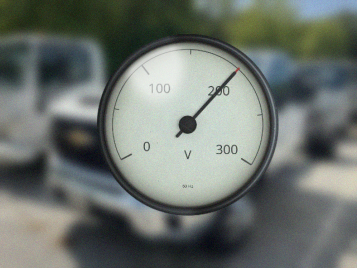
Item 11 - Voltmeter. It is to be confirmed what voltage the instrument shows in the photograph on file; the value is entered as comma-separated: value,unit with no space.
200,V
